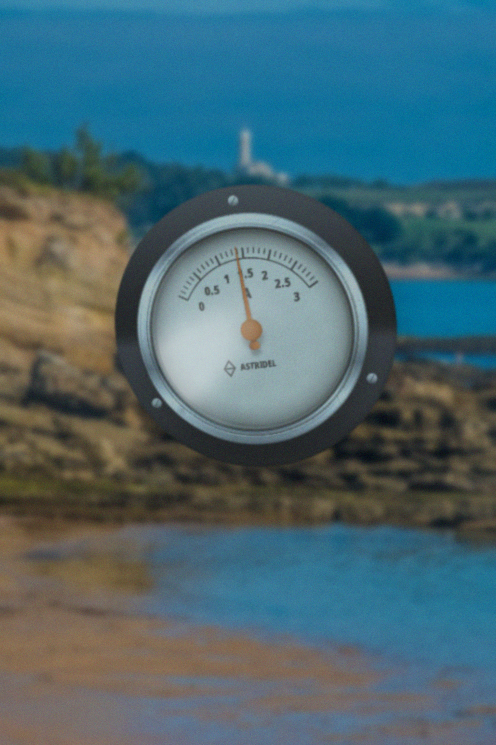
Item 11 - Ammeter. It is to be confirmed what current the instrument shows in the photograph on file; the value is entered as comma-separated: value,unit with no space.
1.4,A
